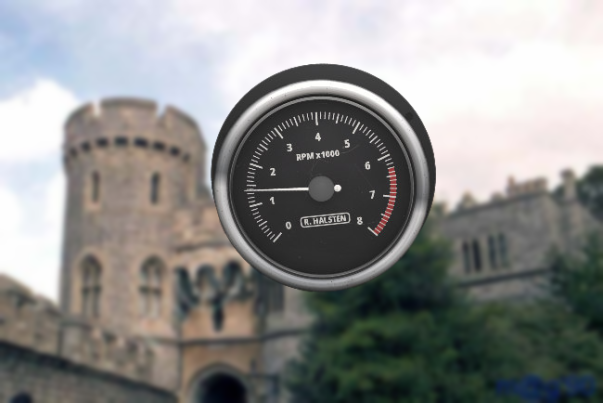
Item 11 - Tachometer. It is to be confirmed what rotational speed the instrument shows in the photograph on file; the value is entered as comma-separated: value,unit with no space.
1400,rpm
